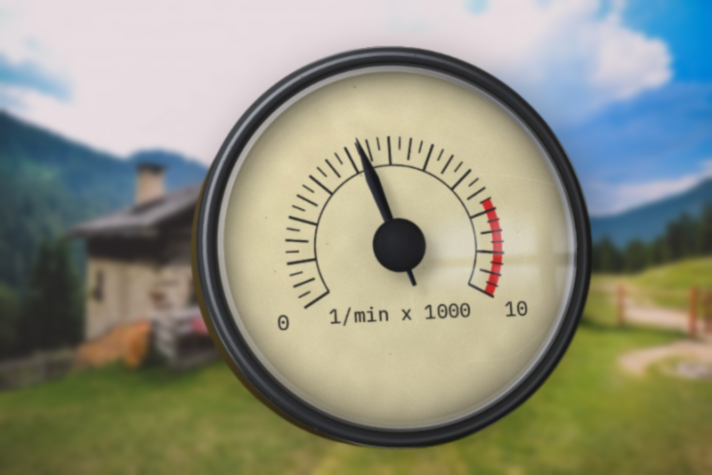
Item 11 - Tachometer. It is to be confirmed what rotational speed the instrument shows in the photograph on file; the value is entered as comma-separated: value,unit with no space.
4250,rpm
